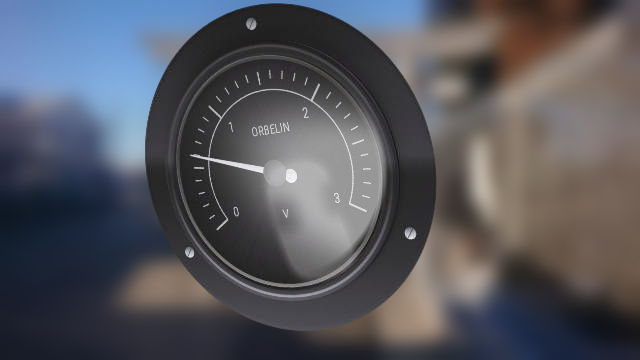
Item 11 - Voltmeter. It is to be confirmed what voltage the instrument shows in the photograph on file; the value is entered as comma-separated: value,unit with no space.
0.6,V
